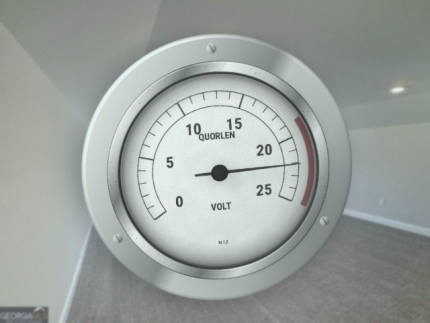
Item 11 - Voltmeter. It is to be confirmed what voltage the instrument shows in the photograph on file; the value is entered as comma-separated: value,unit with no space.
22,V
